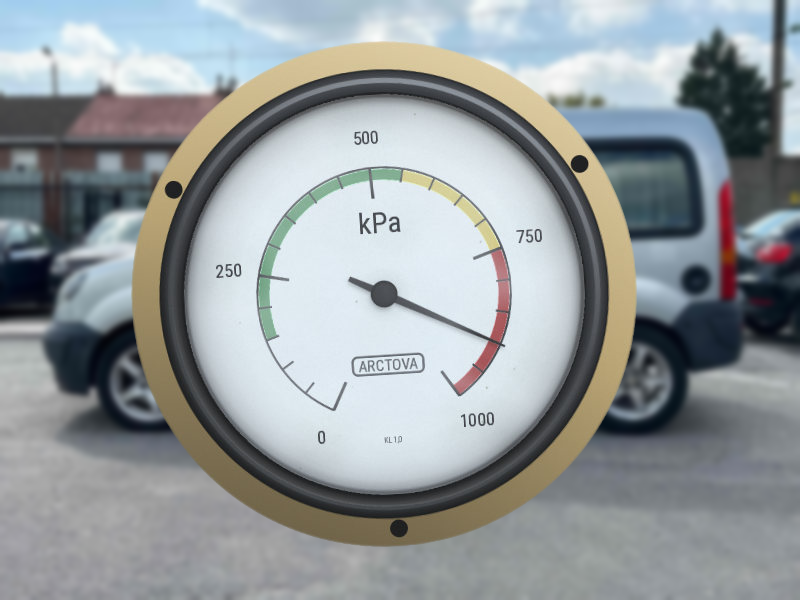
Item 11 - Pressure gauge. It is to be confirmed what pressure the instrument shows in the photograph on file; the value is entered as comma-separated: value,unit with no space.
900,kPa
